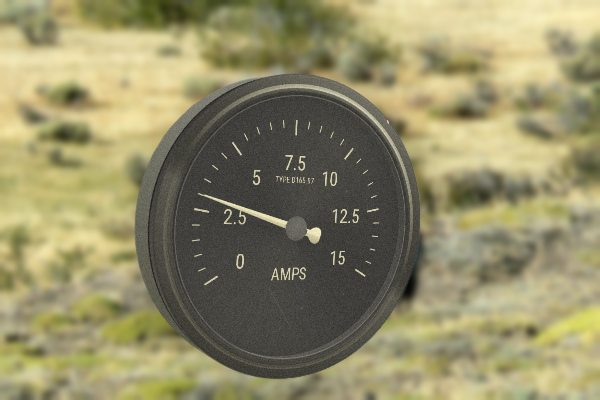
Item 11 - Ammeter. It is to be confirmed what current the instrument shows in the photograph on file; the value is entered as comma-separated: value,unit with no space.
3,A
